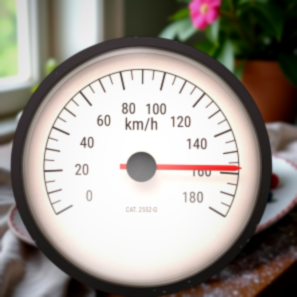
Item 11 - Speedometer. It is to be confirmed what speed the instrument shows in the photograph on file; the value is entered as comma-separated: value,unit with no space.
157.5,km/h
